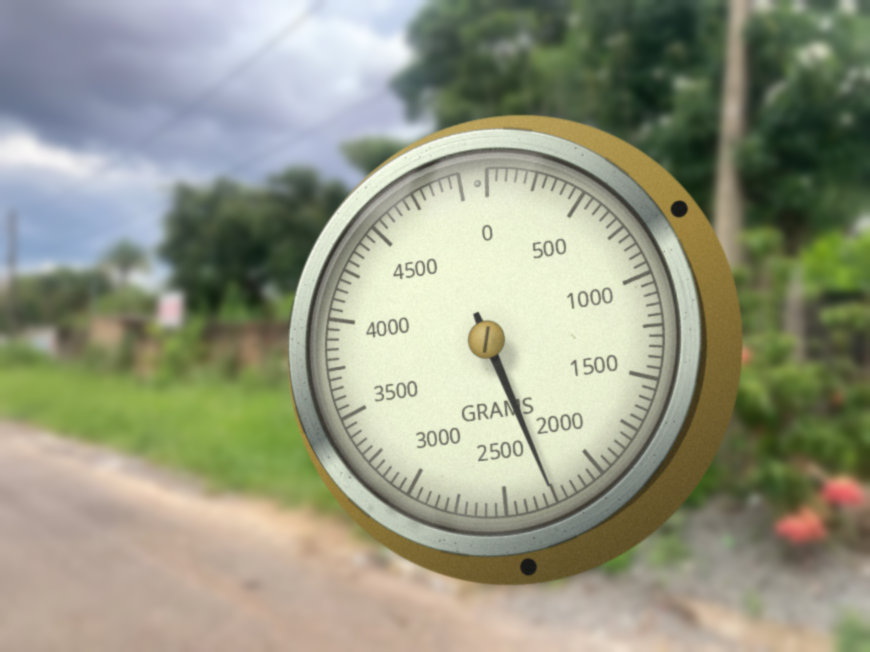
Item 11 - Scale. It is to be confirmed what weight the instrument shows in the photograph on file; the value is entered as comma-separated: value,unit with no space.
2250,g
